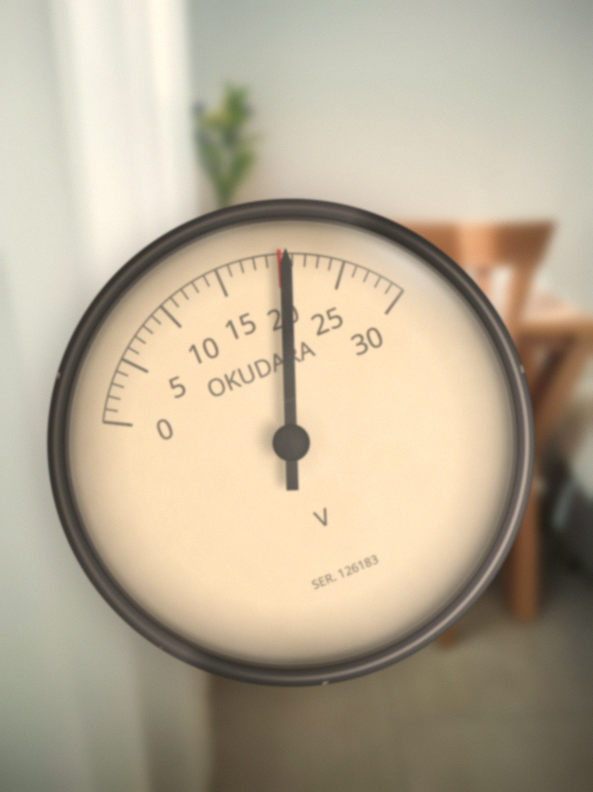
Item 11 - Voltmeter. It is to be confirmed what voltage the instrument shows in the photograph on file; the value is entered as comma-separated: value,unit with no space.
20.5,V
